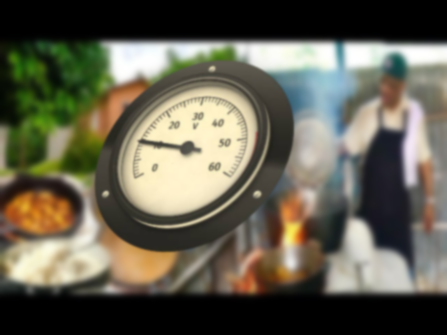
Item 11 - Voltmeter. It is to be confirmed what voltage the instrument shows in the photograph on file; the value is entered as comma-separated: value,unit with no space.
10,V
